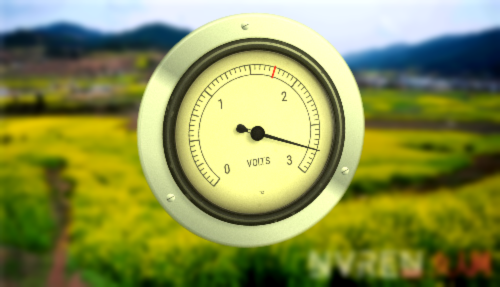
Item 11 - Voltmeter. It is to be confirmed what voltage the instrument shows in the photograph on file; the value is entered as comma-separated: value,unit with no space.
2.75,V
